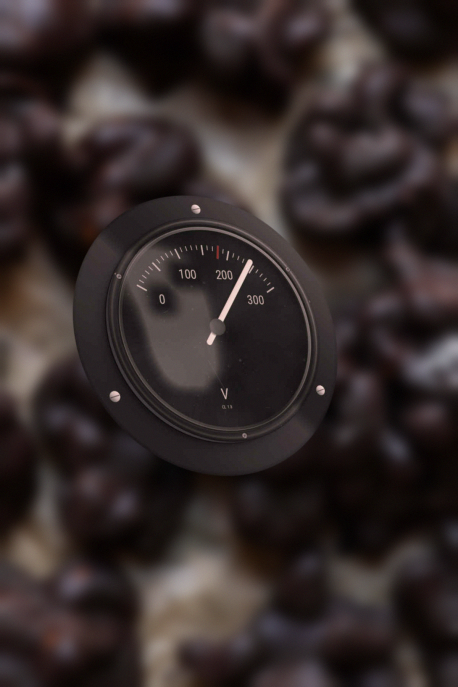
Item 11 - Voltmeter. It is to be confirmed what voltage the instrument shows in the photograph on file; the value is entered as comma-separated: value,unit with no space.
240,V
